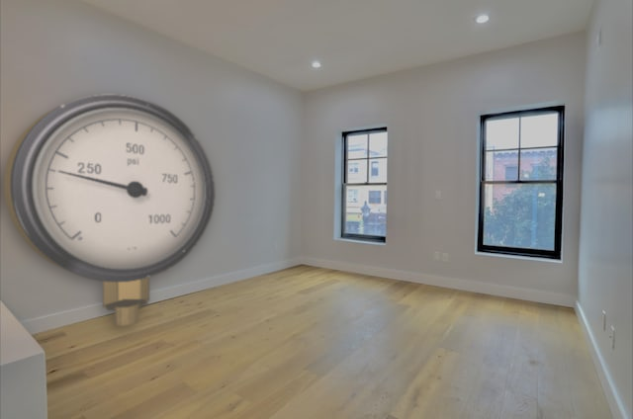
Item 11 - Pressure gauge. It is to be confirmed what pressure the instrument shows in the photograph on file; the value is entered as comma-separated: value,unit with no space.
200,psi
